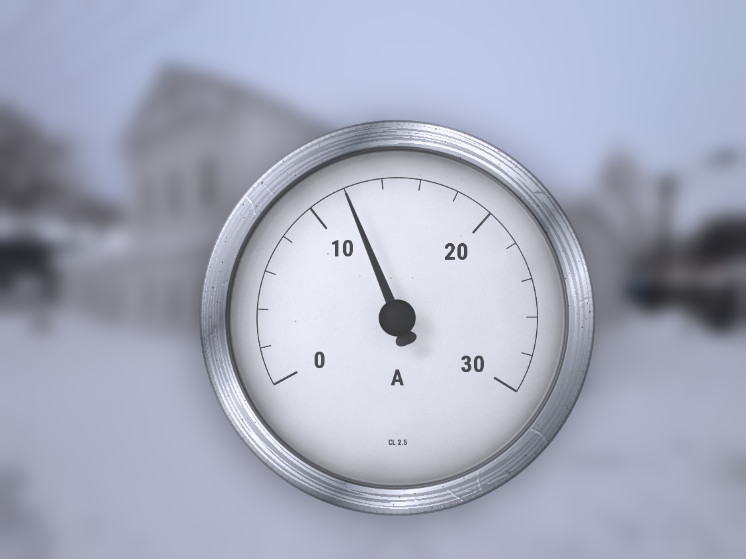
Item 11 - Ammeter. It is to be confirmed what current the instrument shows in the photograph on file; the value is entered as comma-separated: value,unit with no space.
12,A
